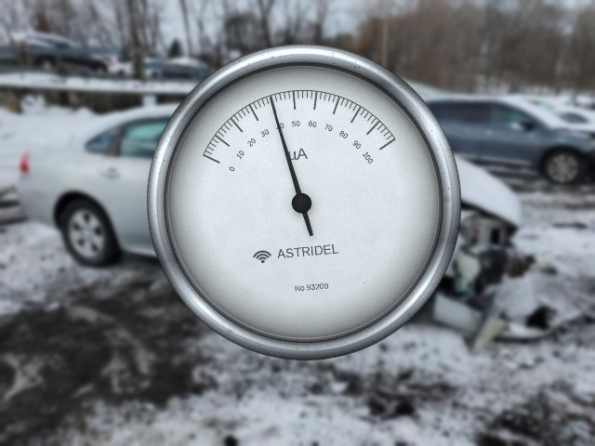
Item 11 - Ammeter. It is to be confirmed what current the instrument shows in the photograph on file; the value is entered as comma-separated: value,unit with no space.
40,µA
